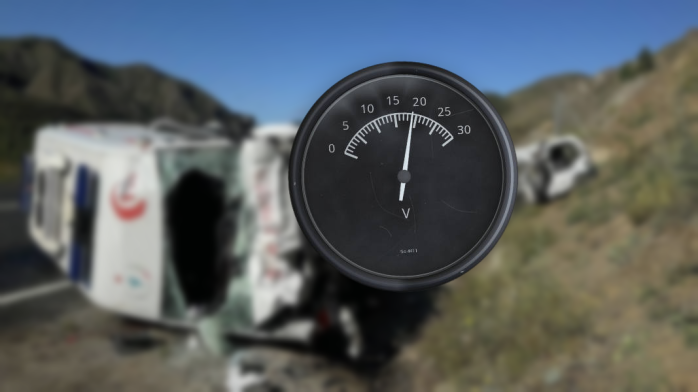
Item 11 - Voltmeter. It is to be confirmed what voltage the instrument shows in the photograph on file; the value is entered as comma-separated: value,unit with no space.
19,V
